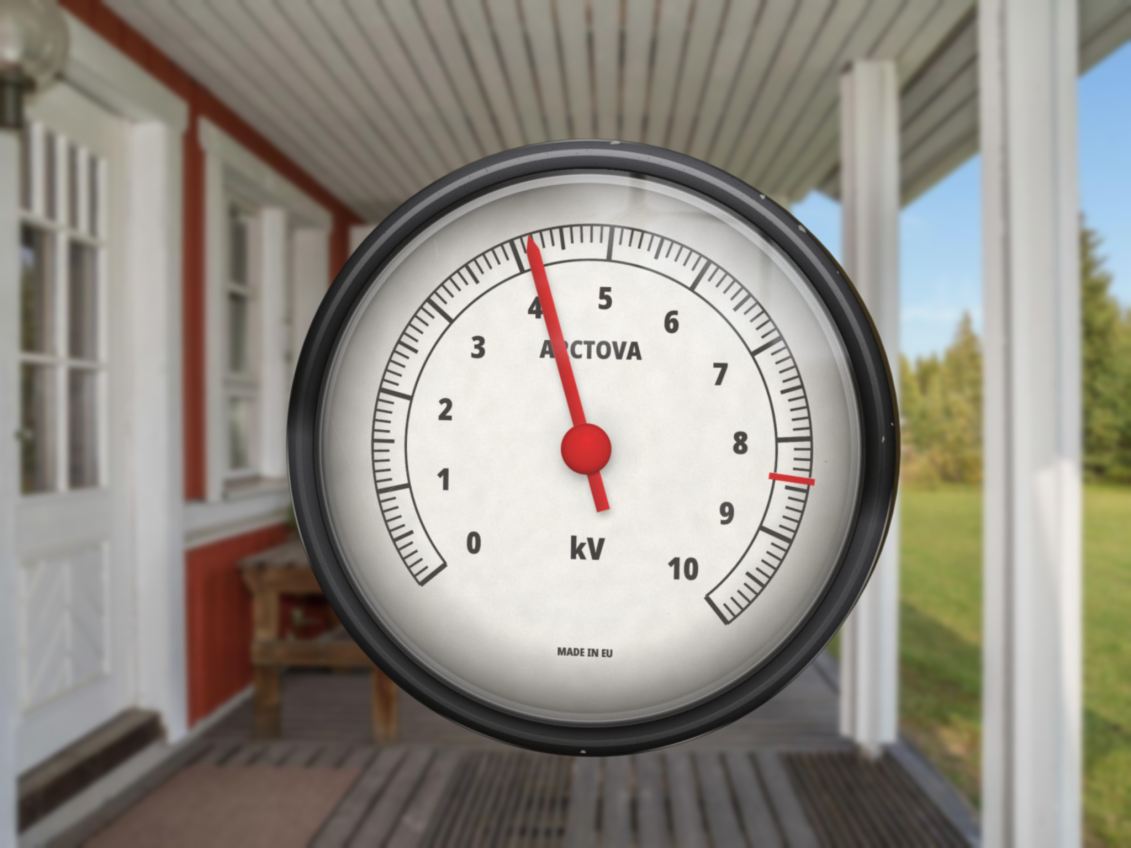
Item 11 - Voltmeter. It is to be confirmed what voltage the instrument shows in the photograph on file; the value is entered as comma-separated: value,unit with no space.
4.2,kV
